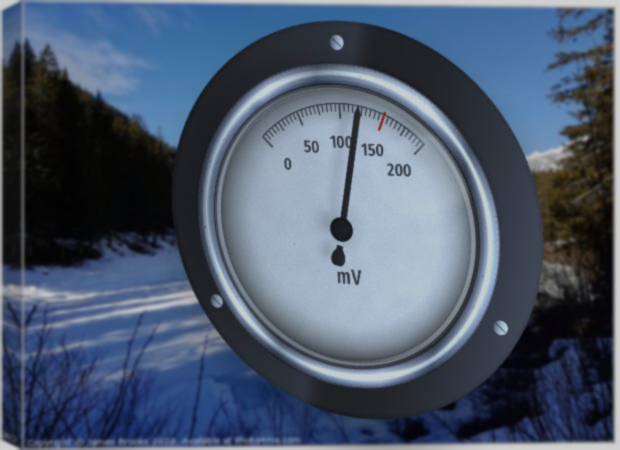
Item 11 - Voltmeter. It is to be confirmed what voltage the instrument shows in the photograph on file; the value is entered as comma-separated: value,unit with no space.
125,mV
